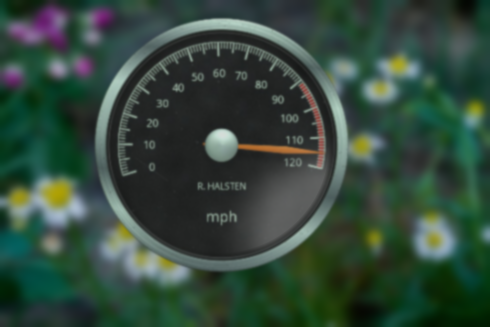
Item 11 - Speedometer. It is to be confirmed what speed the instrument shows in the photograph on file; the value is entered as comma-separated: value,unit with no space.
115,mph
